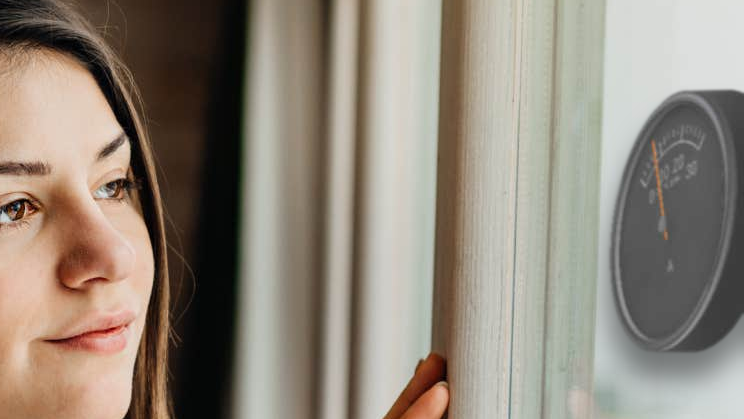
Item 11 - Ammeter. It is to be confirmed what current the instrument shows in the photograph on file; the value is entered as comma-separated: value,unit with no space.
10,A
